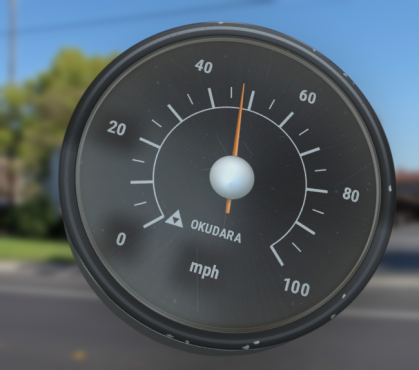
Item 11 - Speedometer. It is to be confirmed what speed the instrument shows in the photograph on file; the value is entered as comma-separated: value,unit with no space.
47.5,mph
